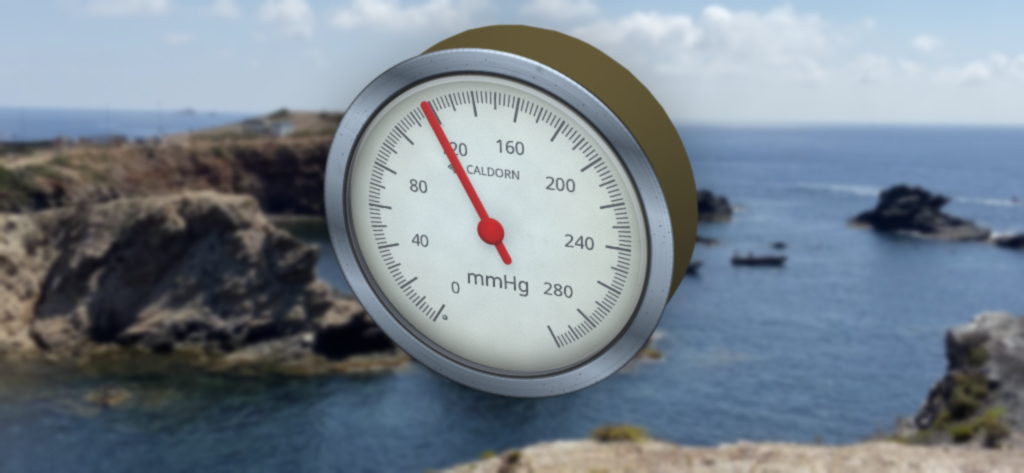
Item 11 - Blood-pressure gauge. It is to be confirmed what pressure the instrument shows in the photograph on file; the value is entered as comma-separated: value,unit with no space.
120,mmHg
